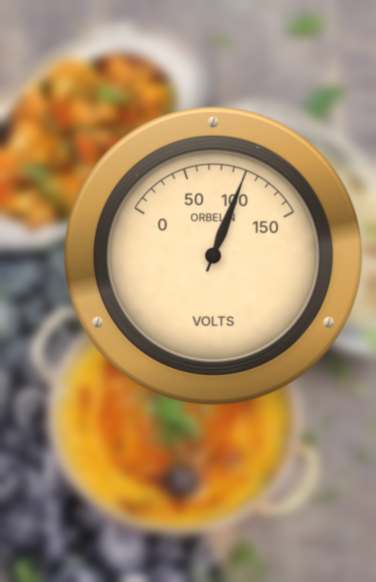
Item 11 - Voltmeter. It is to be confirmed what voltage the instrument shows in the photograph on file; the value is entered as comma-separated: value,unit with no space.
100,V
